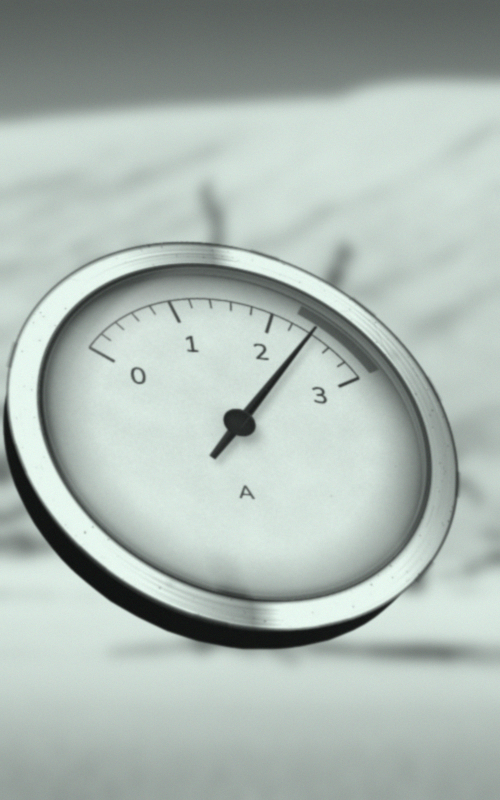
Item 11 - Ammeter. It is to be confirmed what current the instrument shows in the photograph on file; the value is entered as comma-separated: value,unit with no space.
2.4,A
